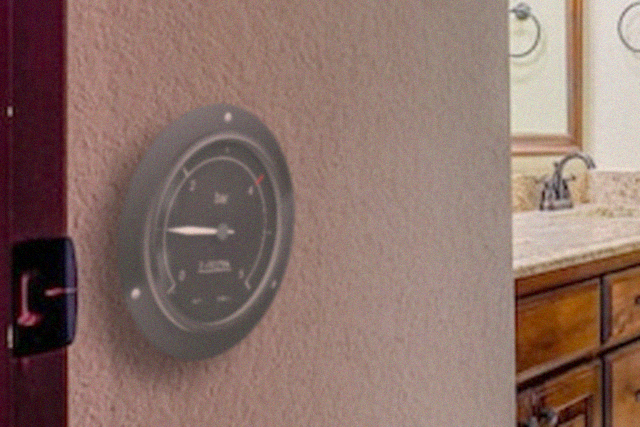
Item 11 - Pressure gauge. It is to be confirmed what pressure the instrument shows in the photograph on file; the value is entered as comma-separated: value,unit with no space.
1,bar
